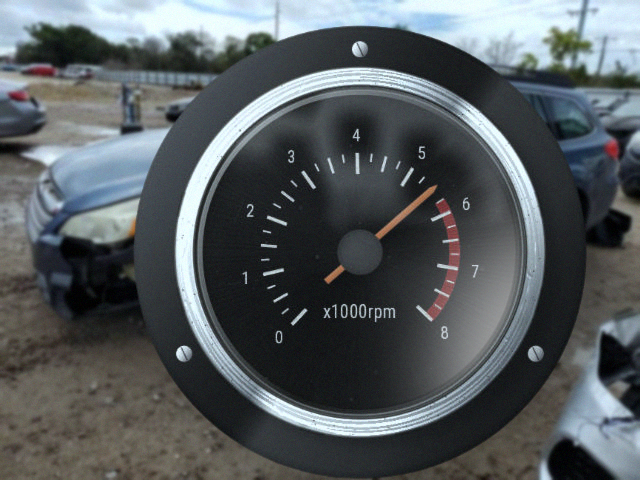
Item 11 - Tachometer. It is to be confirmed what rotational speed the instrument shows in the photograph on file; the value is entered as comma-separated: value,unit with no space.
5500,rpm
